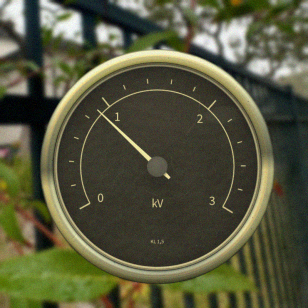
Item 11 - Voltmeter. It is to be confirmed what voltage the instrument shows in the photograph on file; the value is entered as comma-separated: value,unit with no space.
0.9,kV
